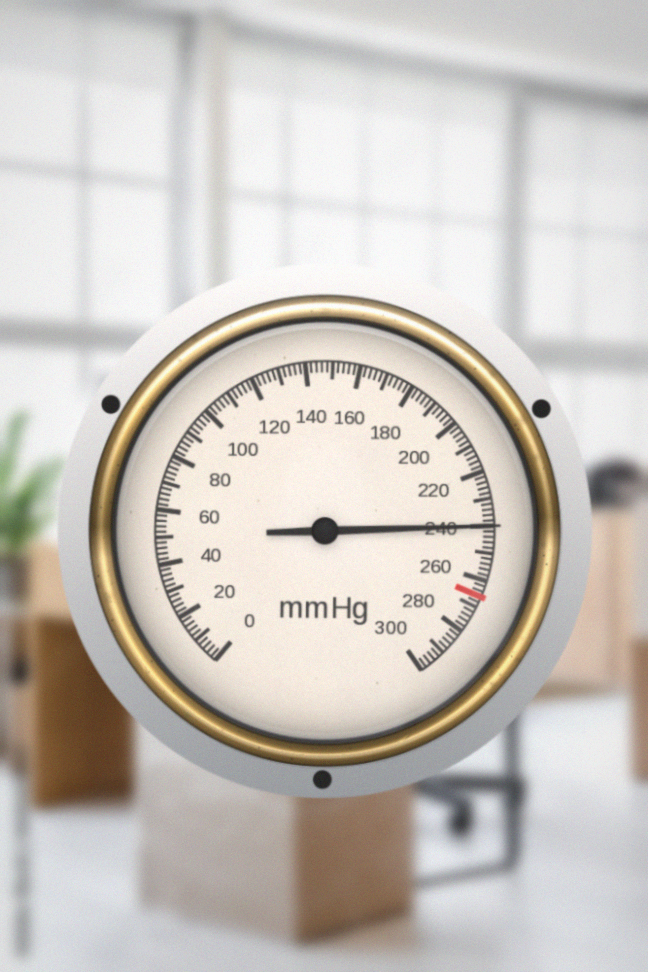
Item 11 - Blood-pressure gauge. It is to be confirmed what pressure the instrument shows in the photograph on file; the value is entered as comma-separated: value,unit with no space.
240,mmHg
